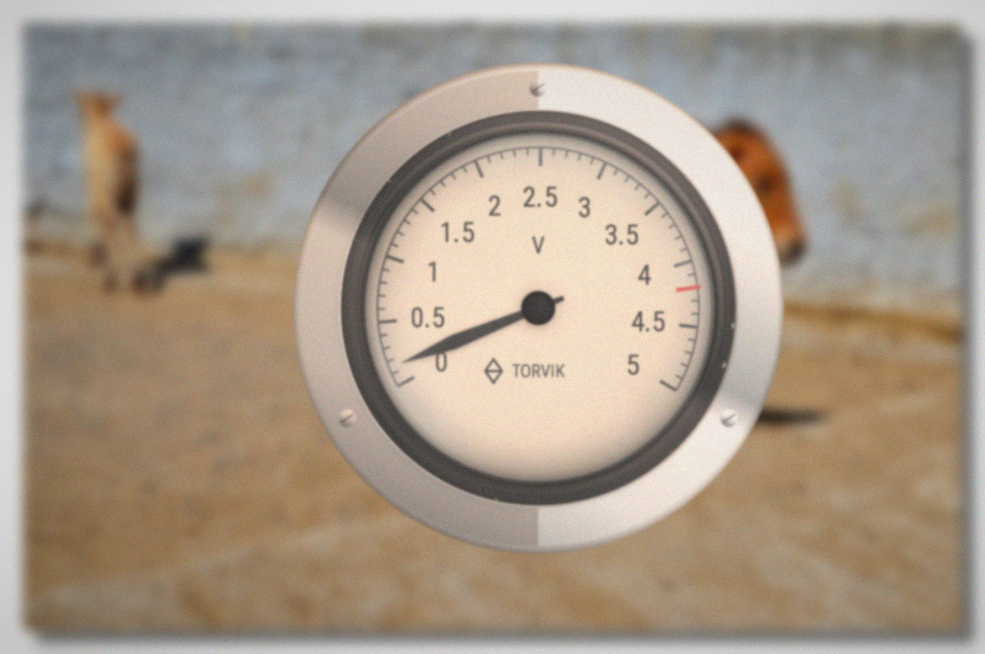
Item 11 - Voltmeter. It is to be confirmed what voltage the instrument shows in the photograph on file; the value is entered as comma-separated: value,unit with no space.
0.15,V
